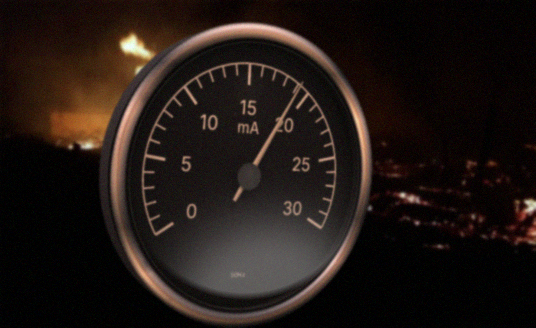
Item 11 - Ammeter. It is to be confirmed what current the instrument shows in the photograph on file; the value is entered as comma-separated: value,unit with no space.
19,mA
